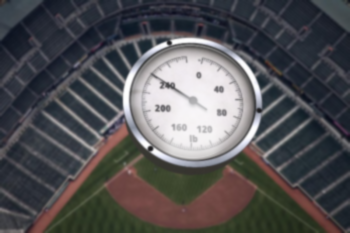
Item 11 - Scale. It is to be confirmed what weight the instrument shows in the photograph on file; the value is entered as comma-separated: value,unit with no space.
240,lb
